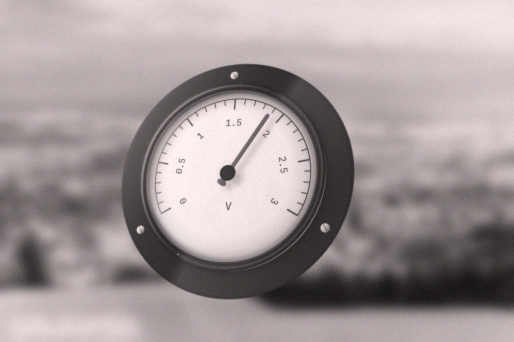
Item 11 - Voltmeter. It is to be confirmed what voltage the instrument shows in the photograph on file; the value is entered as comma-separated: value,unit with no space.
1.9,V
